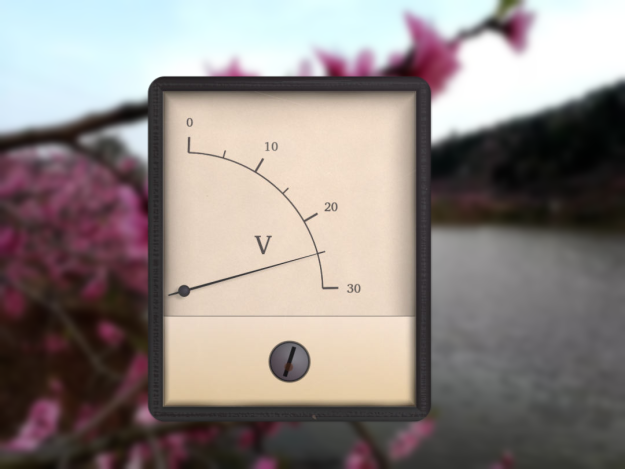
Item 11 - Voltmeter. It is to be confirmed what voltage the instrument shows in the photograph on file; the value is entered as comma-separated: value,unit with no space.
25,V
